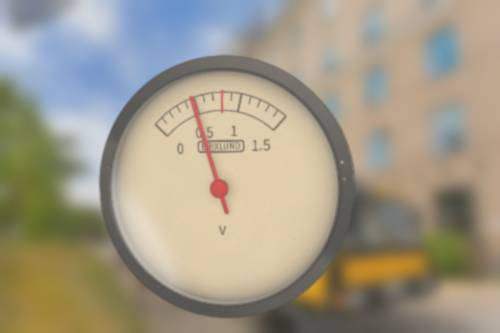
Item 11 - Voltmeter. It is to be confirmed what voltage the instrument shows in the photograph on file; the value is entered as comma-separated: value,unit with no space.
0.5,V
